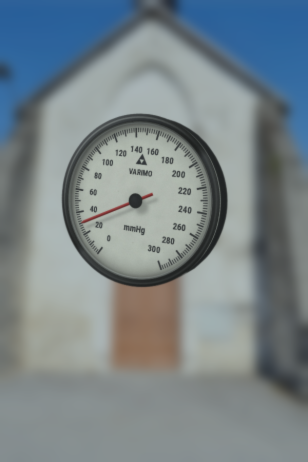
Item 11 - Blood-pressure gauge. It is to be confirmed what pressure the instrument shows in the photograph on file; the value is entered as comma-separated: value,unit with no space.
30,mmHg
